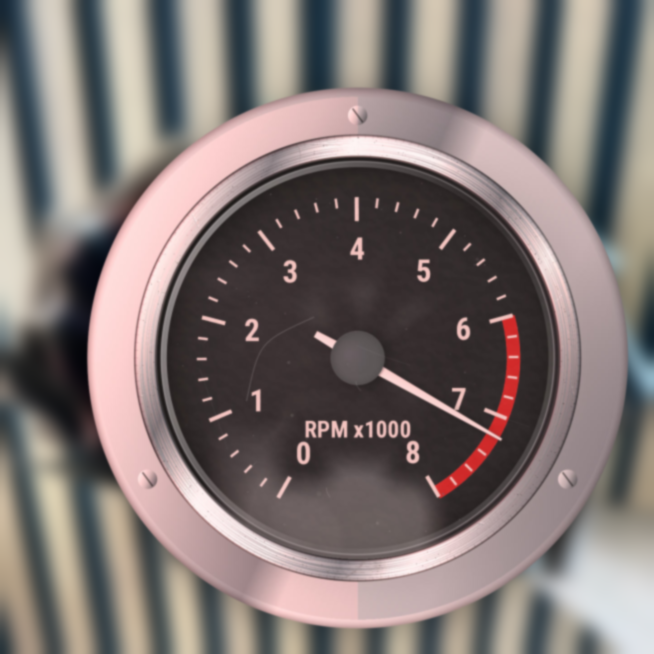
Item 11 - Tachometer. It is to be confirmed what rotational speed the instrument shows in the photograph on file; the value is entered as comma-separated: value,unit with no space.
7200,rpm
